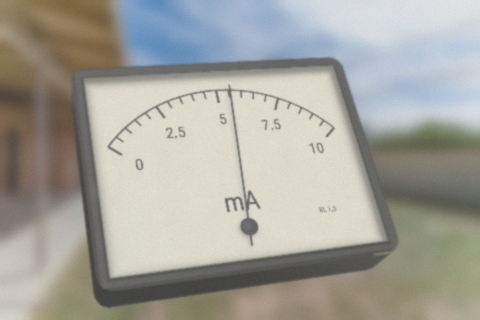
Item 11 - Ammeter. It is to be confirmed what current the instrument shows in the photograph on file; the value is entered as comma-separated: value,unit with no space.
5.5,mA
